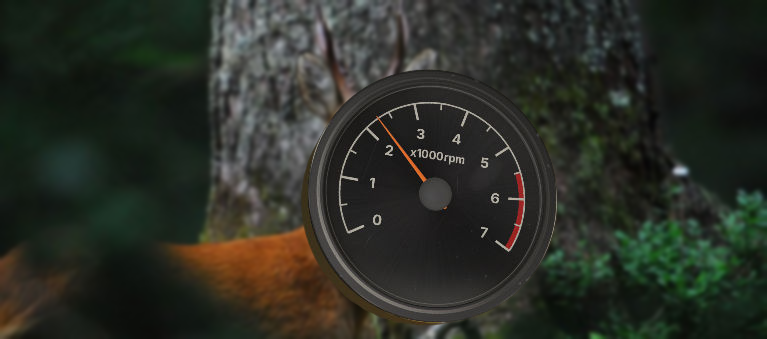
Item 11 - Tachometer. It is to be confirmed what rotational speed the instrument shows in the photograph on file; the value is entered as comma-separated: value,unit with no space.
2250,rpm
